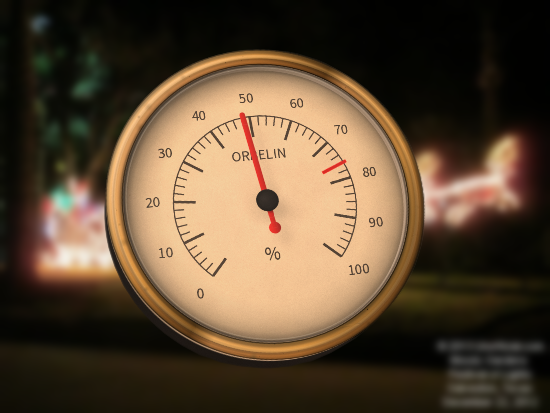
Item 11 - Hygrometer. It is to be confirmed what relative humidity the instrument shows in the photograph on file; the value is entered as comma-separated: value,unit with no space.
48,%
